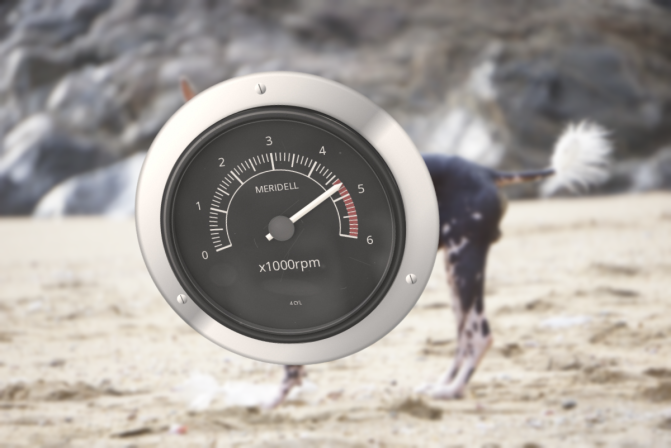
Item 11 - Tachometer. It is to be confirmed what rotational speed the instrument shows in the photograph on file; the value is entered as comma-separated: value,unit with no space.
4700,rpm
